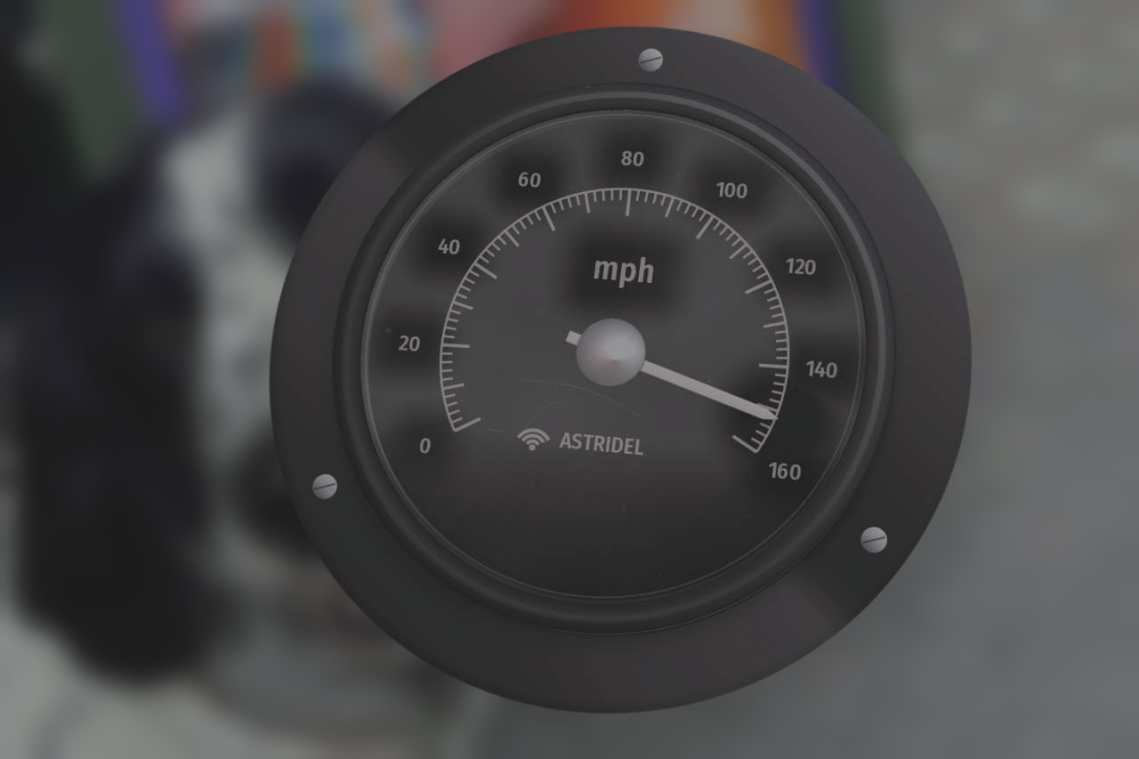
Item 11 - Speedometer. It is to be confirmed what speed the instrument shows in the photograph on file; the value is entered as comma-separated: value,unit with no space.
152,mph
